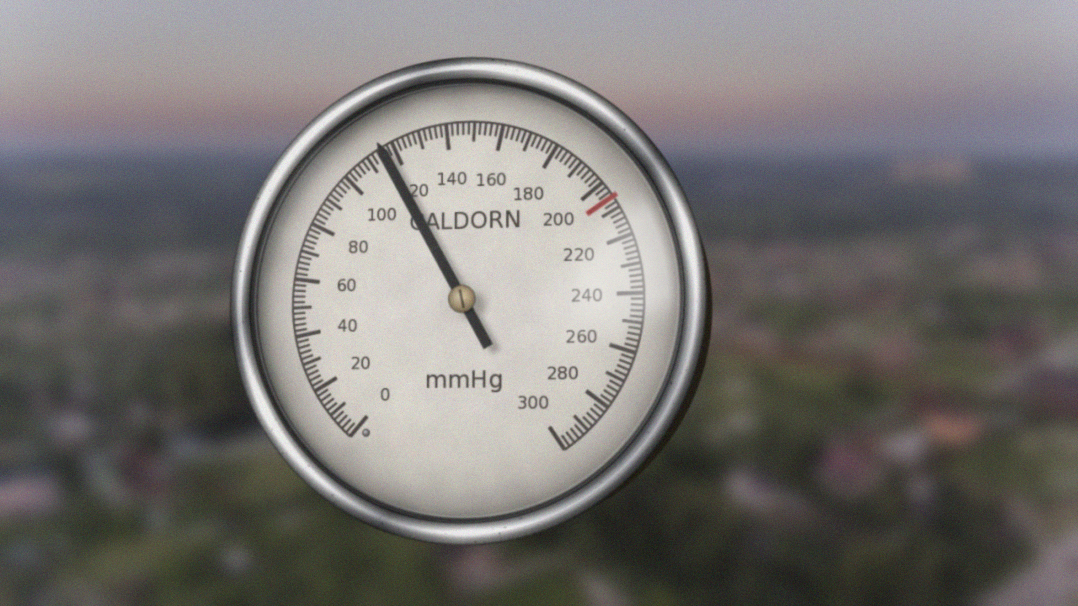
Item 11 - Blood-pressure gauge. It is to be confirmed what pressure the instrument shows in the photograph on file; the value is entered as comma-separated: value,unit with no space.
116,mmHg
